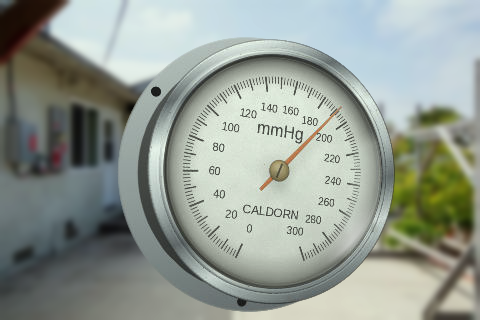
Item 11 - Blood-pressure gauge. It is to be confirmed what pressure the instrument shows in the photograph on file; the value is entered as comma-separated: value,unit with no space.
190,mmHg
